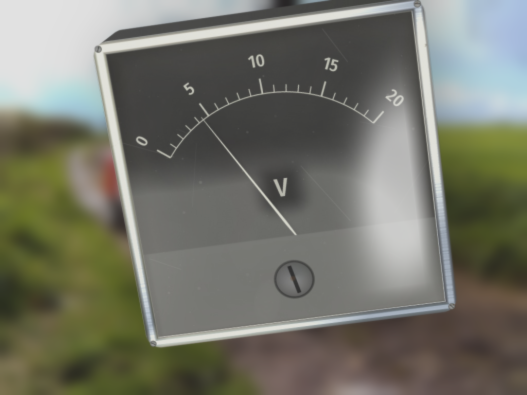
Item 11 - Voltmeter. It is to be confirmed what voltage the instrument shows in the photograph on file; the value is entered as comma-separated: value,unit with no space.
4.5,V
